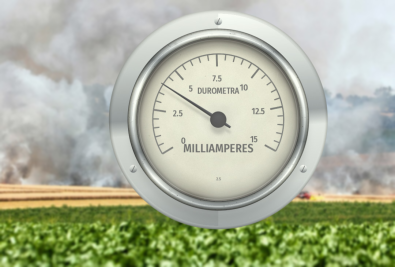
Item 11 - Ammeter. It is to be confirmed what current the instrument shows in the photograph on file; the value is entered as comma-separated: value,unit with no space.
4,mA
